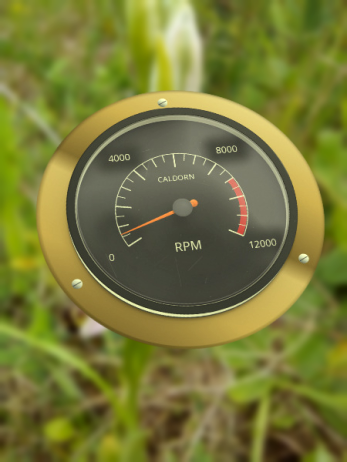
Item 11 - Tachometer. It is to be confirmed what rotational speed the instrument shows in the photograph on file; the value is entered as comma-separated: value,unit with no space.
500,rpm
